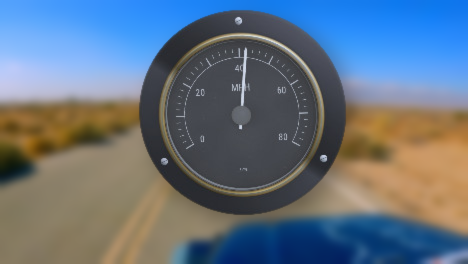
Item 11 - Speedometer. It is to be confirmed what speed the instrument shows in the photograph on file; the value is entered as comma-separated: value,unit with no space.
42,mph
